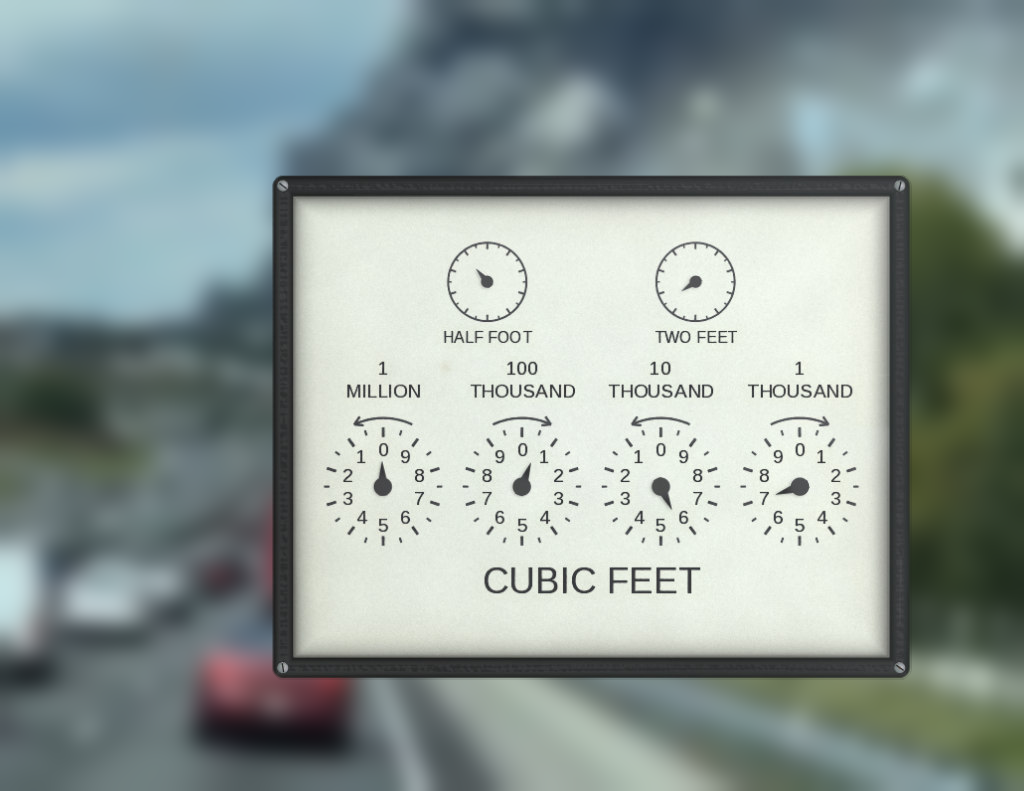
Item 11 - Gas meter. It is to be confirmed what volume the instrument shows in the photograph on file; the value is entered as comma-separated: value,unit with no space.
5700,ft³
